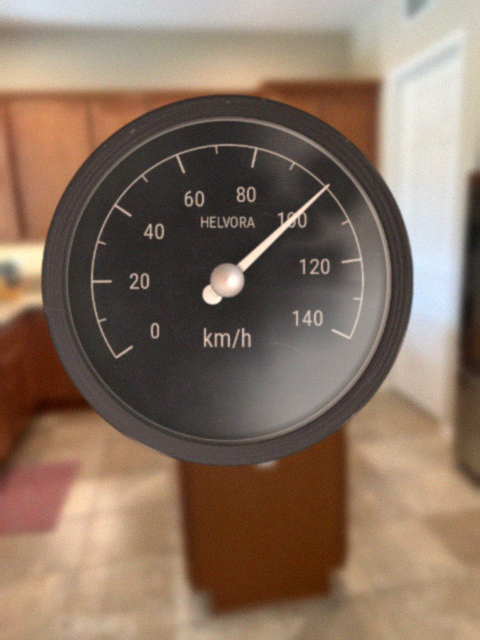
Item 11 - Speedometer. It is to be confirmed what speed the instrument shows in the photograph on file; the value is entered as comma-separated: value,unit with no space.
100,km/h
